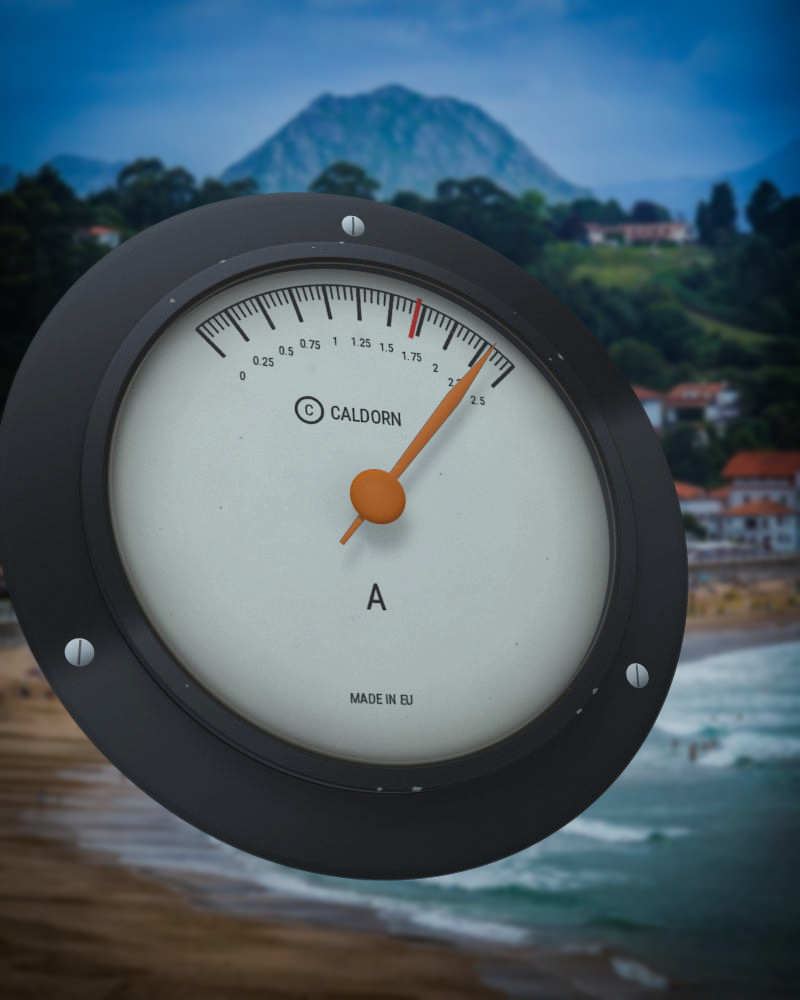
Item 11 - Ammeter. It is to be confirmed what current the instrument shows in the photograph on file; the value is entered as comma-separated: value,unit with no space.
2.3,A
